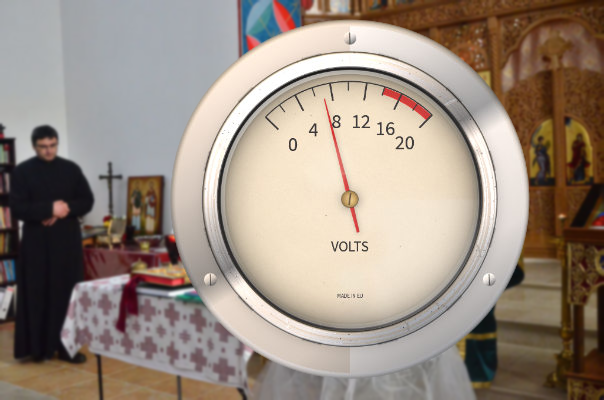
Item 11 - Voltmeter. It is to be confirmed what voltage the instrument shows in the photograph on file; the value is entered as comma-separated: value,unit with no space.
7,V
